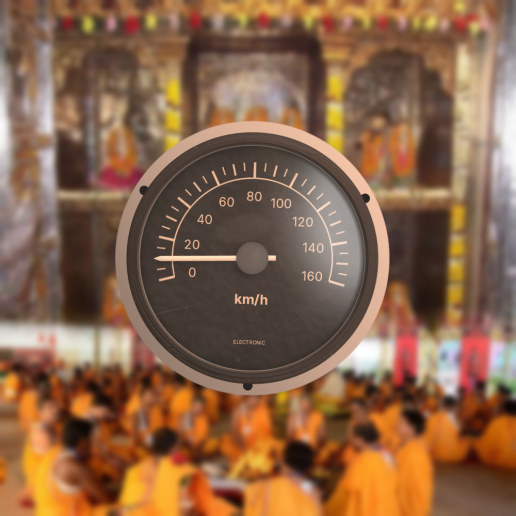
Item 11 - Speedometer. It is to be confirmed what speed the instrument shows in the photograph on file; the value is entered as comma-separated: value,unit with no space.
10,km/h
